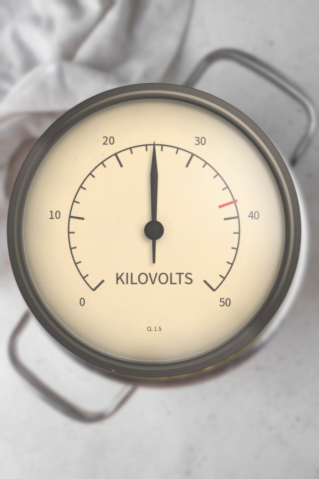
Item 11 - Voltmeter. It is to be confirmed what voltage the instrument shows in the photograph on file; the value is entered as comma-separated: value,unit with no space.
25,kV
